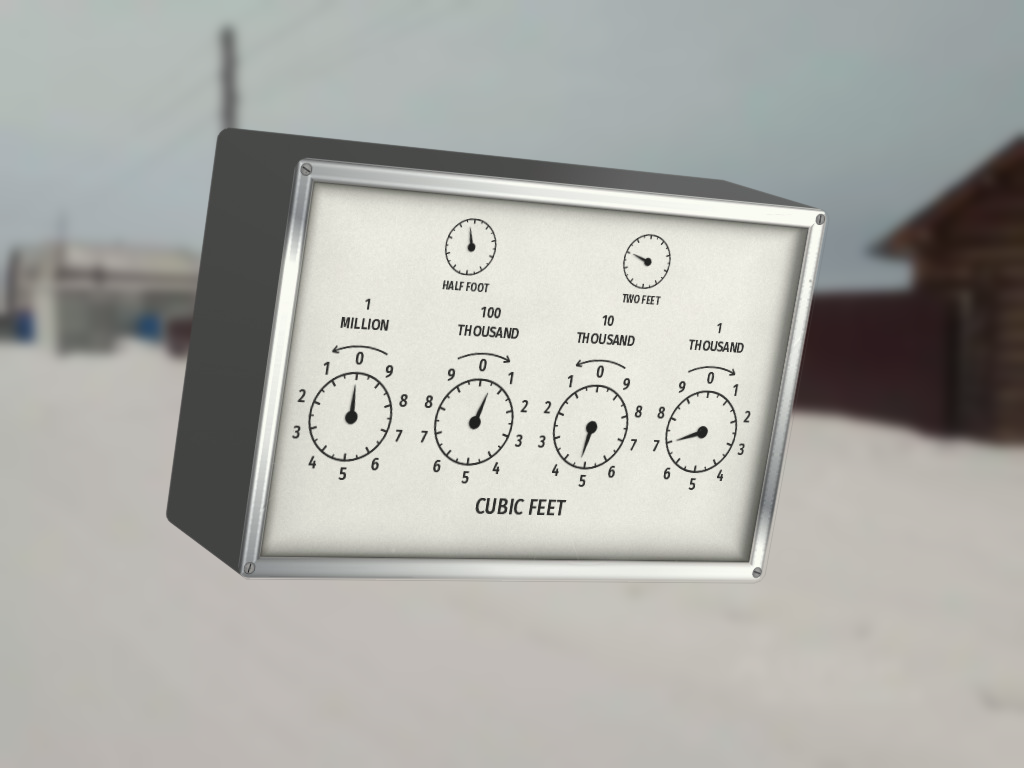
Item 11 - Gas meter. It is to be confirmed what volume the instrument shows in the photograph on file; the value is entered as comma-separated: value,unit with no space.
4700,ft³
